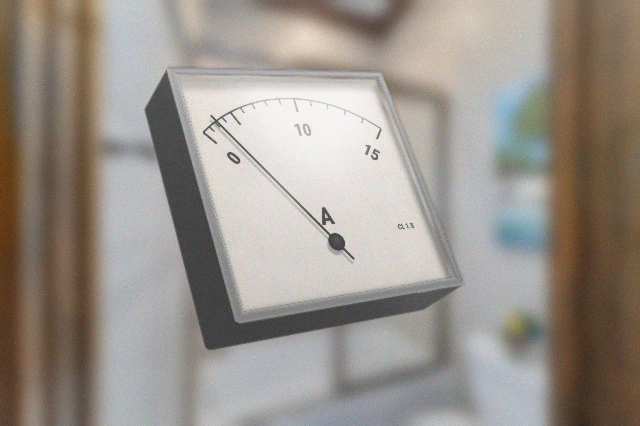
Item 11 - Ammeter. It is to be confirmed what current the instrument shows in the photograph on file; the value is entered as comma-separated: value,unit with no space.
3,A
